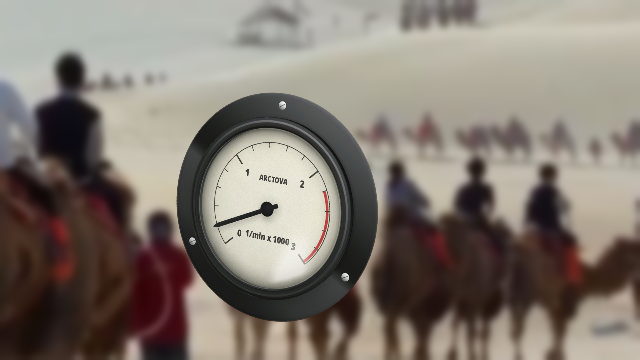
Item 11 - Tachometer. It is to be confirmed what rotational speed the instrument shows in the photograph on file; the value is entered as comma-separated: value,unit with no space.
200,rpm
